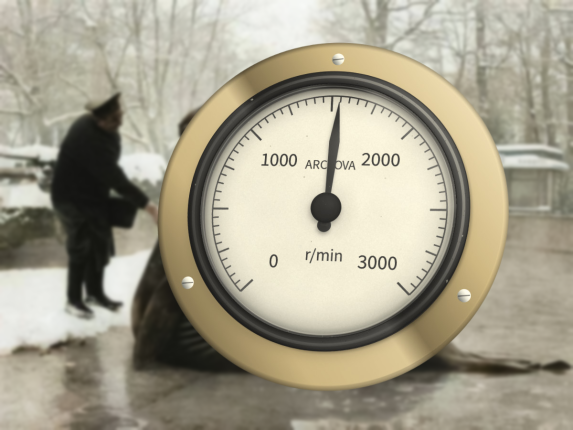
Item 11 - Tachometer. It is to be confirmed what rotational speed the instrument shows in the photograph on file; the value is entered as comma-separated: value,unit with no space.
1550,rpm
